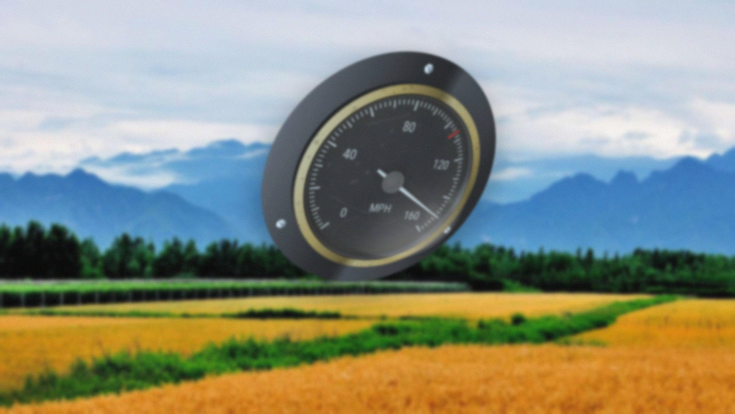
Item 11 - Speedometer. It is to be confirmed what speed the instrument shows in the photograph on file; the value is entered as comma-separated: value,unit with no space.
150,mph
